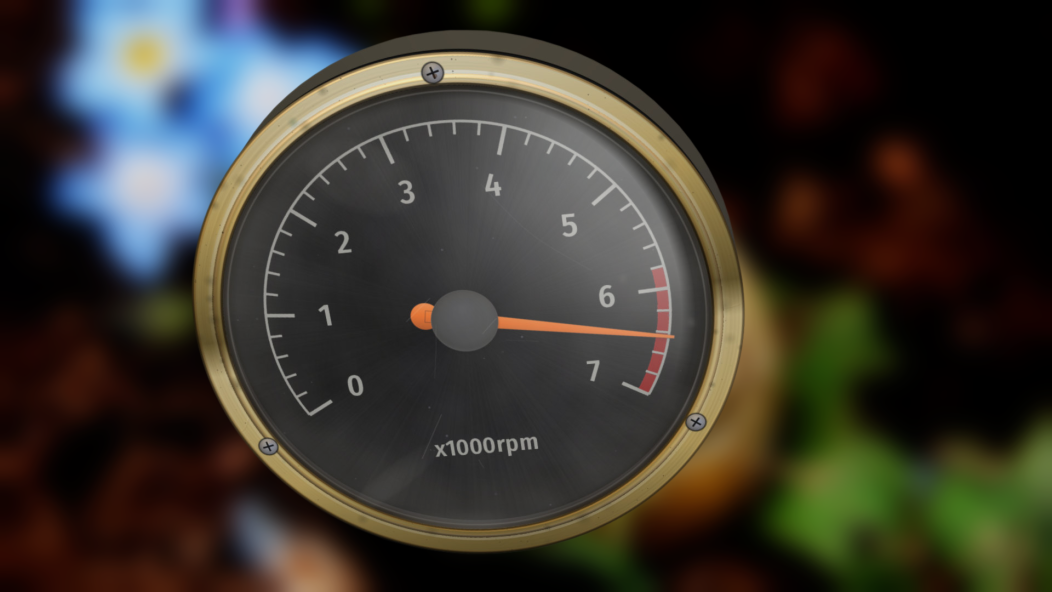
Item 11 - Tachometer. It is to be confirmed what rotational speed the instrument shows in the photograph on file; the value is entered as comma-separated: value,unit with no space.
6400,rpm
